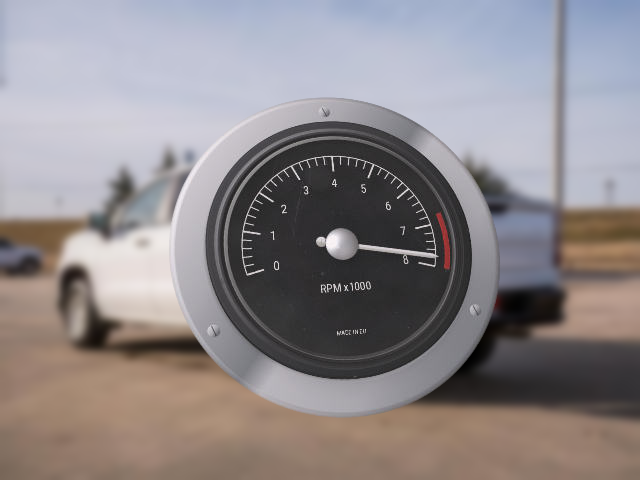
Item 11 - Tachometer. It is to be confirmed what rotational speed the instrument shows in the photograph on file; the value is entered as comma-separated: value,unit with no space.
7800,rpm
